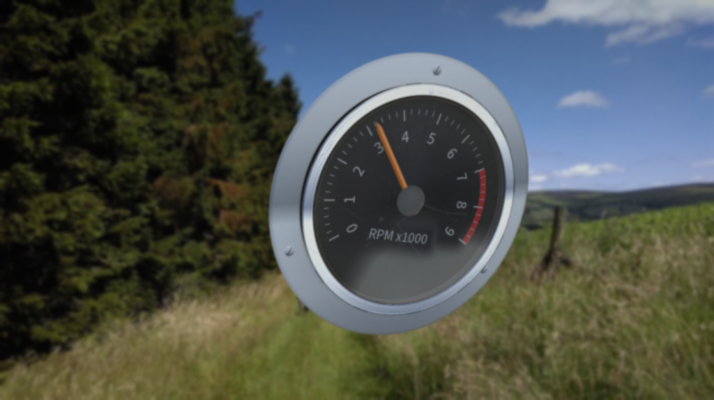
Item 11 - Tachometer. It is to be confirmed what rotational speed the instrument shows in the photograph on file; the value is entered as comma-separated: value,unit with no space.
3200,rpm
